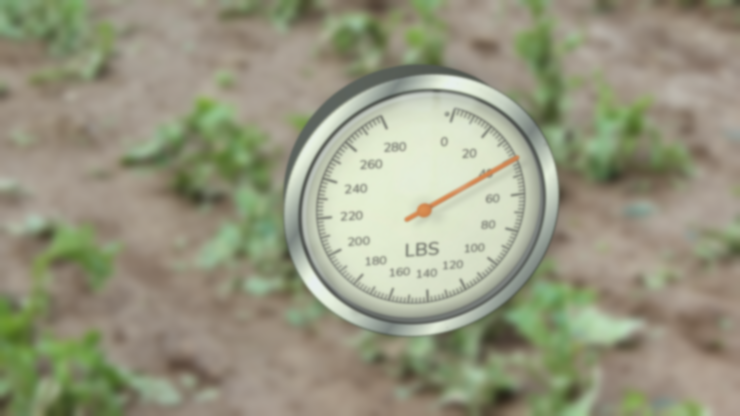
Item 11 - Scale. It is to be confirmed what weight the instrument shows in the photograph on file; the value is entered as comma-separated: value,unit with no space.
40,lb
